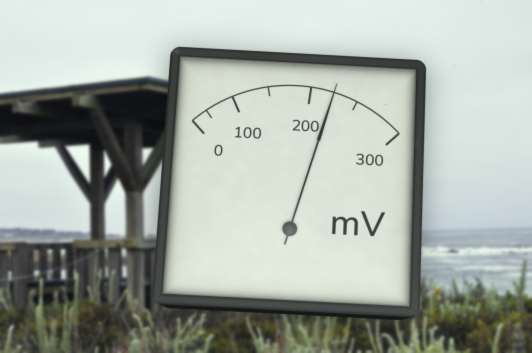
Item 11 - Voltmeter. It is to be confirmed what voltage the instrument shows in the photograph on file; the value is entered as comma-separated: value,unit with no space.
225,mV
